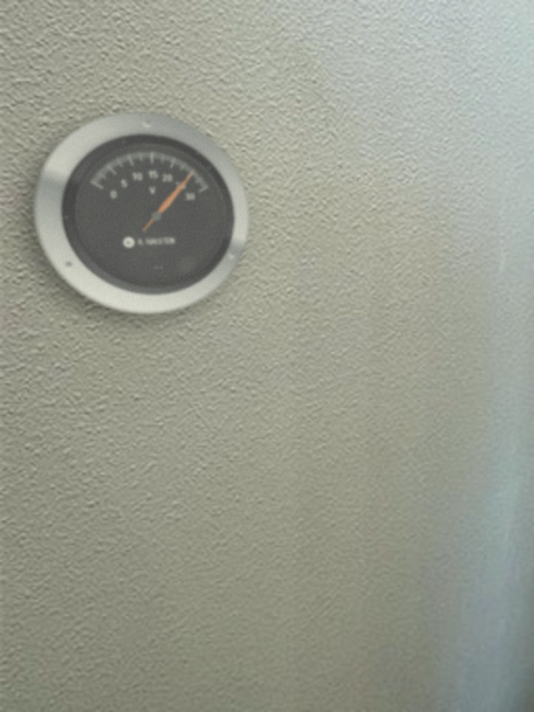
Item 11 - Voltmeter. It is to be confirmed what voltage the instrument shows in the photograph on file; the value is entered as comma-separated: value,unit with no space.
25,V
